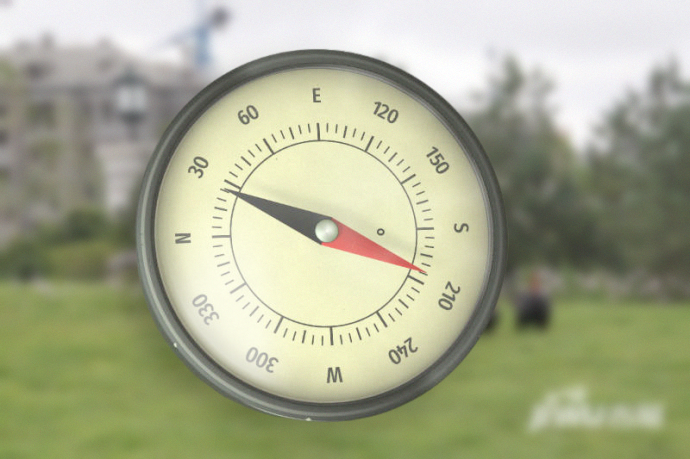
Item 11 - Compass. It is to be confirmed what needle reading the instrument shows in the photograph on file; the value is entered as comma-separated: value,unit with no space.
205,°
